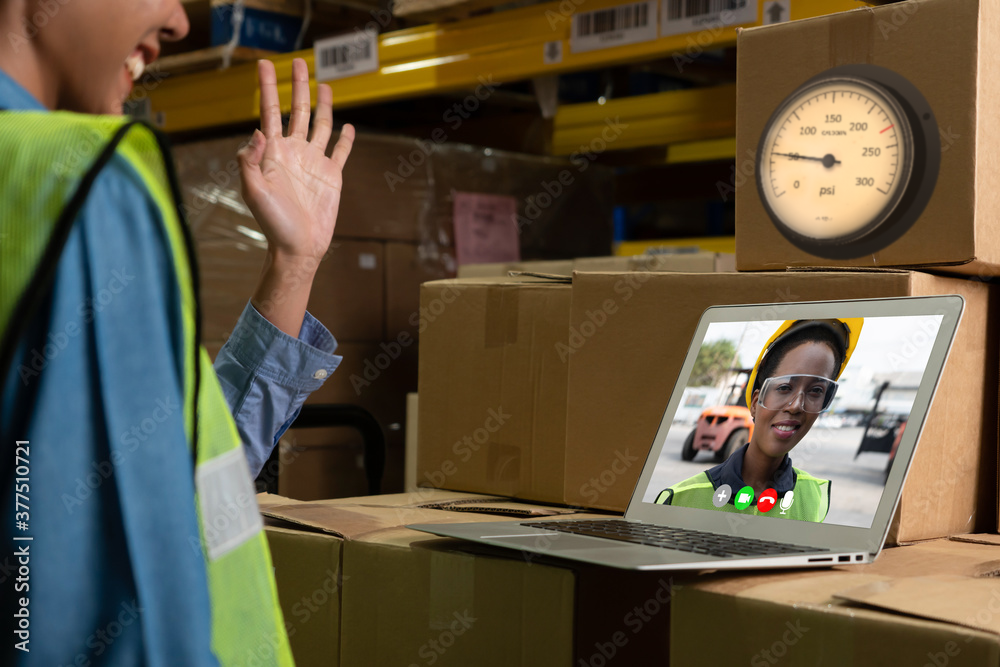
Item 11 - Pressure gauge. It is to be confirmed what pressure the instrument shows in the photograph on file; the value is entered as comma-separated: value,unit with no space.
50,psi
